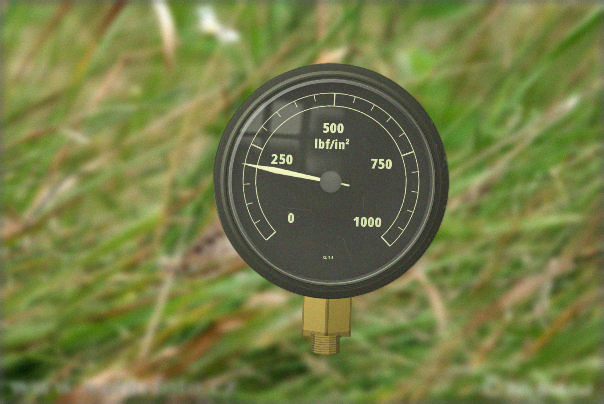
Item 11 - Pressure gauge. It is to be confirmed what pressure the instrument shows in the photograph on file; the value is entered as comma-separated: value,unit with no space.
200,psi
